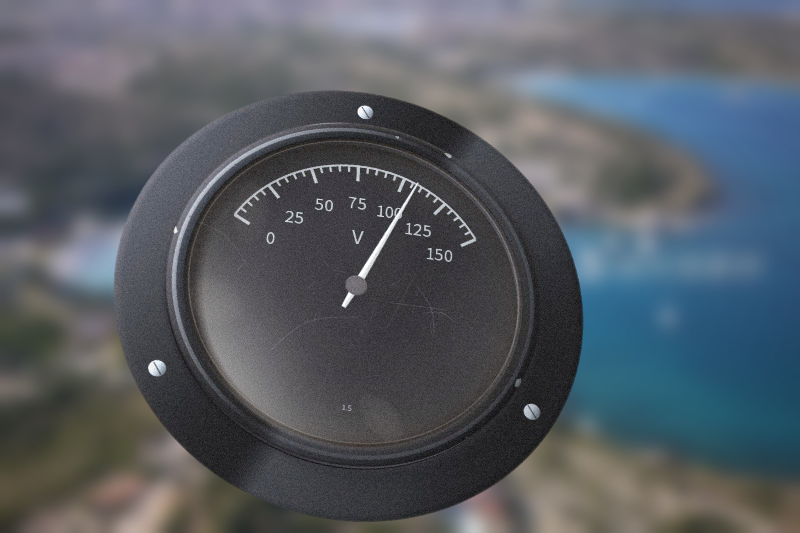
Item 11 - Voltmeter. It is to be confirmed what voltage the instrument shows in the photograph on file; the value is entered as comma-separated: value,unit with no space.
107.5,V
